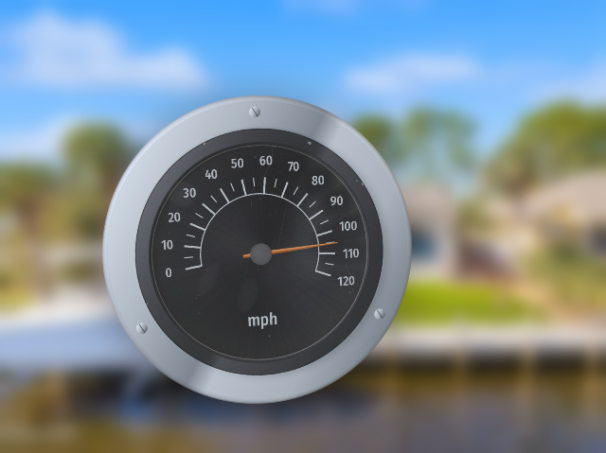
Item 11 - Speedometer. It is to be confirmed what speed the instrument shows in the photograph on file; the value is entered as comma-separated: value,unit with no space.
105,mph
